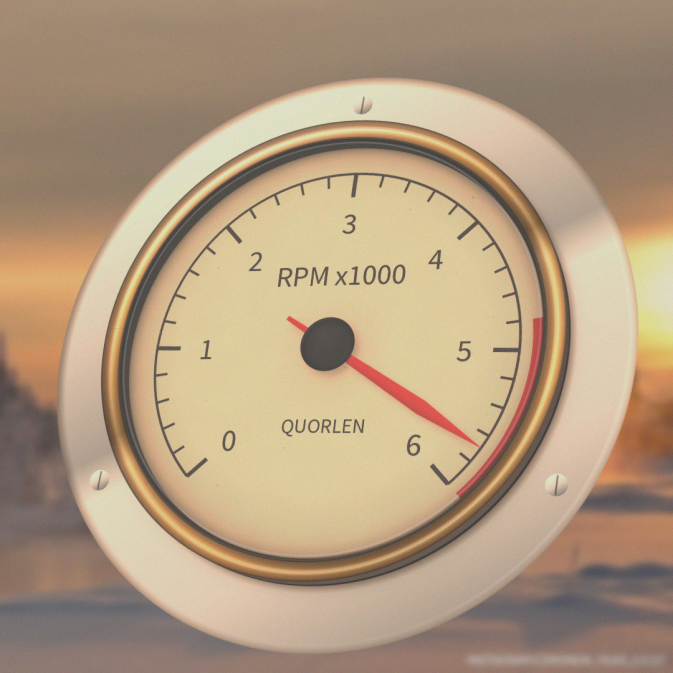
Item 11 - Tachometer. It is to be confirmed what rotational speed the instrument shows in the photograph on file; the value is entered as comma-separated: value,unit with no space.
5700,rpm
